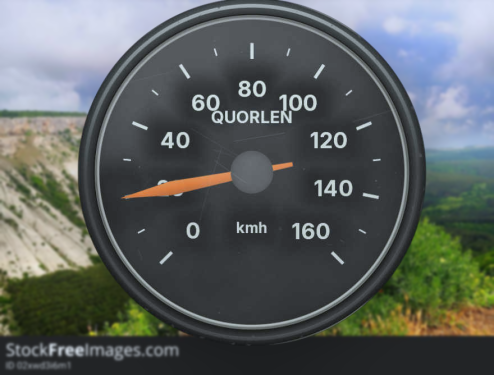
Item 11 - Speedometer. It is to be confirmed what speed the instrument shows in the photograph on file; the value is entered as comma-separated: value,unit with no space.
20,km/h
